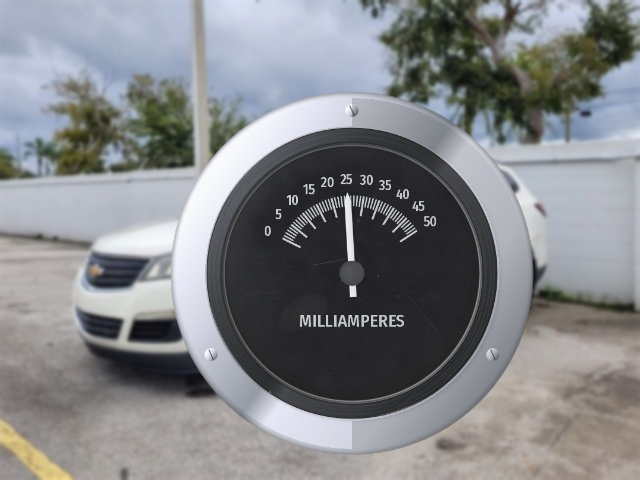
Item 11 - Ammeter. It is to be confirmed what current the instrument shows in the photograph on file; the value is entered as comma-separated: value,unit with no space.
25,mA
